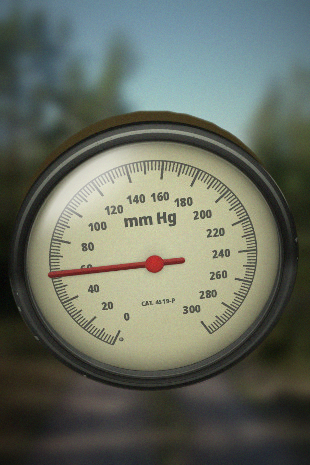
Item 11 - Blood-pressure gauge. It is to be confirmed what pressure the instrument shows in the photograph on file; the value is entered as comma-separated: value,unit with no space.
60,mmHg
